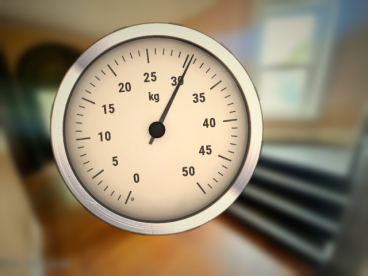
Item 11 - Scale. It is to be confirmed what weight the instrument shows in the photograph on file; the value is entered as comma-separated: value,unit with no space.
30.5,kg
